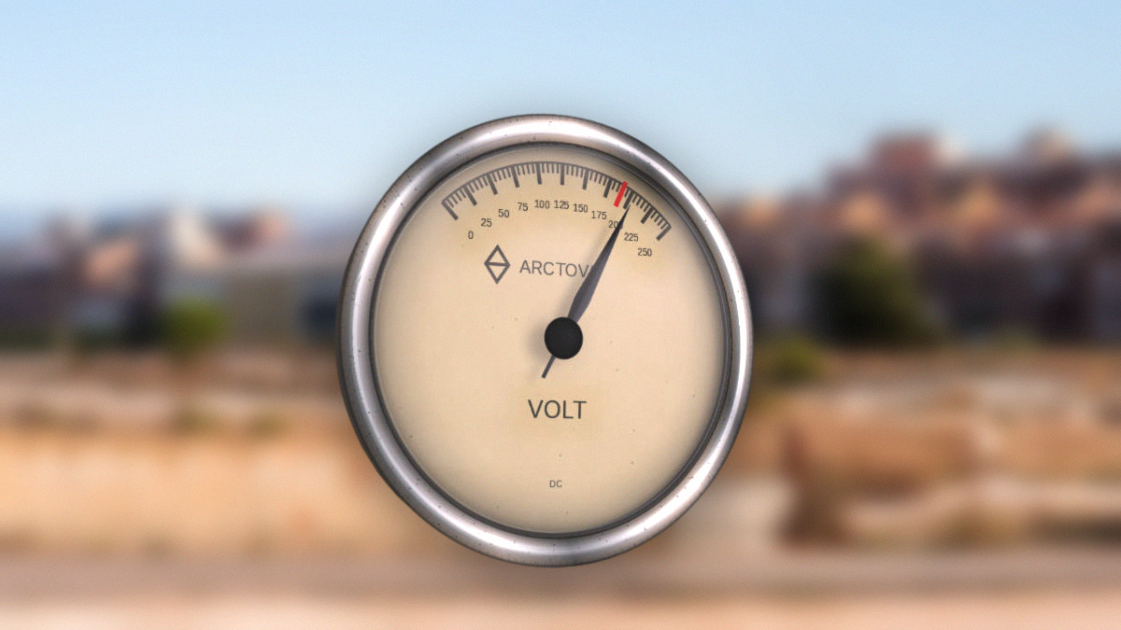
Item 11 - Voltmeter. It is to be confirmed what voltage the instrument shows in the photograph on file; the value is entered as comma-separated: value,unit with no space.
200,V
